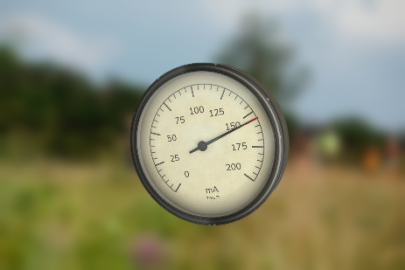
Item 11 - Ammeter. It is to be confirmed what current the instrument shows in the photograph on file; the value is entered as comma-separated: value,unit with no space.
155,mA
